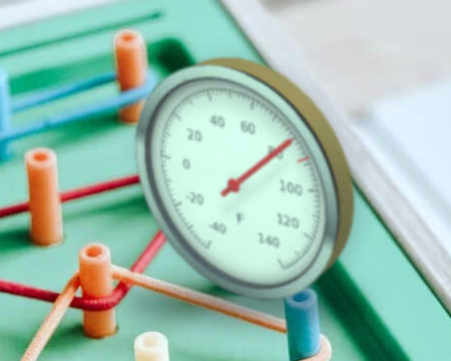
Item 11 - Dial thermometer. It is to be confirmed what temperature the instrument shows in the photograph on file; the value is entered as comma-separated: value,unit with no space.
80,°F
